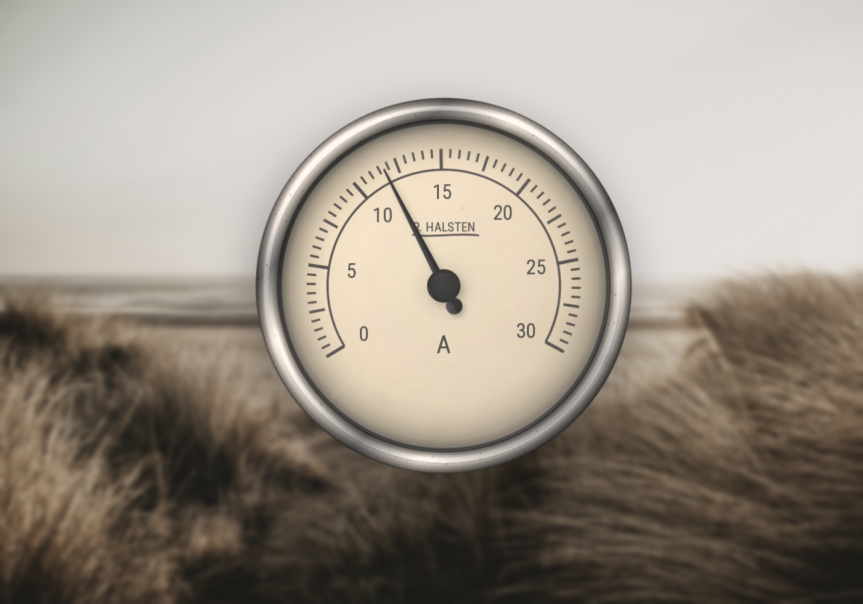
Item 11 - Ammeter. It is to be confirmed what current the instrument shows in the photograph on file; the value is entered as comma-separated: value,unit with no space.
11.75,A
